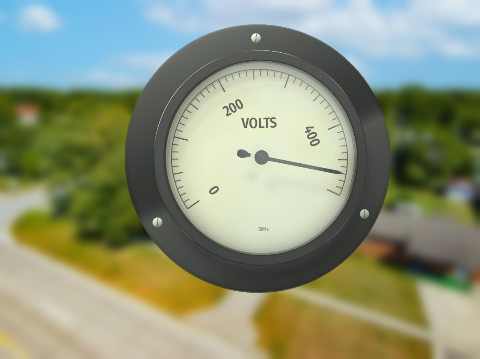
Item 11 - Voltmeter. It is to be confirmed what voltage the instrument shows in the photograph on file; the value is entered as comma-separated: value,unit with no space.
470,V
